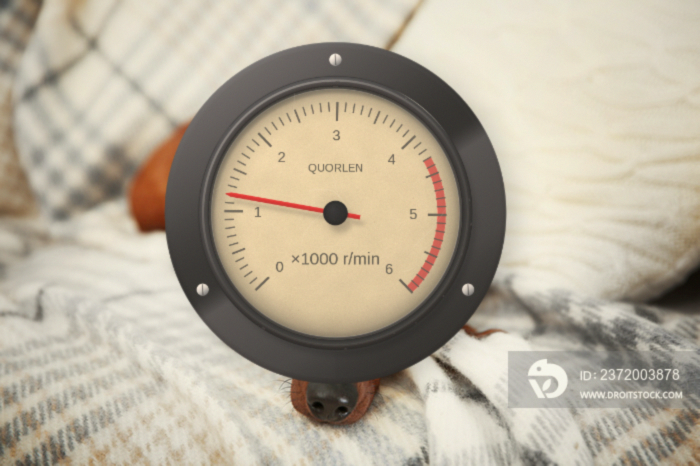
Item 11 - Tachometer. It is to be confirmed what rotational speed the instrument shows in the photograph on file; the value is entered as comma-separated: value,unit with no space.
1200,rpm
